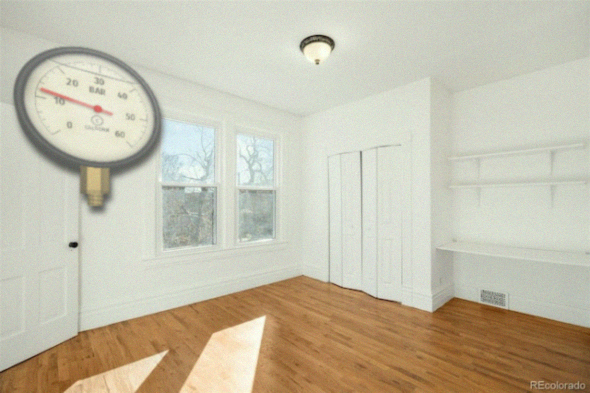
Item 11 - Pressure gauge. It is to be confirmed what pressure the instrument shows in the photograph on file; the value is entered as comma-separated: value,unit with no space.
12,bar
